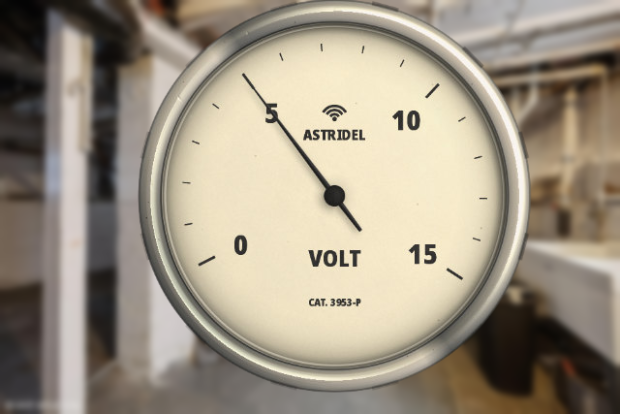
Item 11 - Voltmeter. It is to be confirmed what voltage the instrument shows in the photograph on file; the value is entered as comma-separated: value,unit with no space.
5,V
